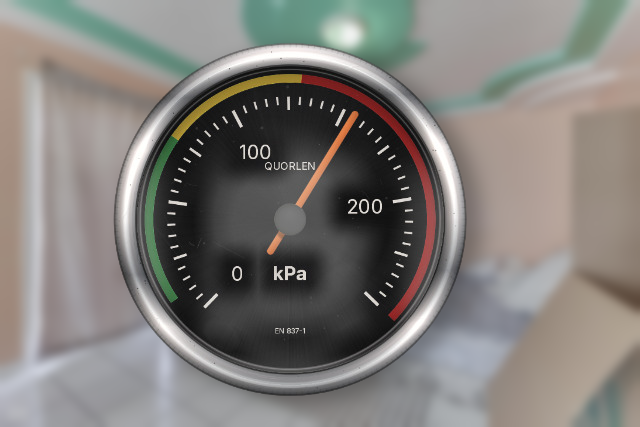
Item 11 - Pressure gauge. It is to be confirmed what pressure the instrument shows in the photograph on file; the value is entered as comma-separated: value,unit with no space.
155,kPa
